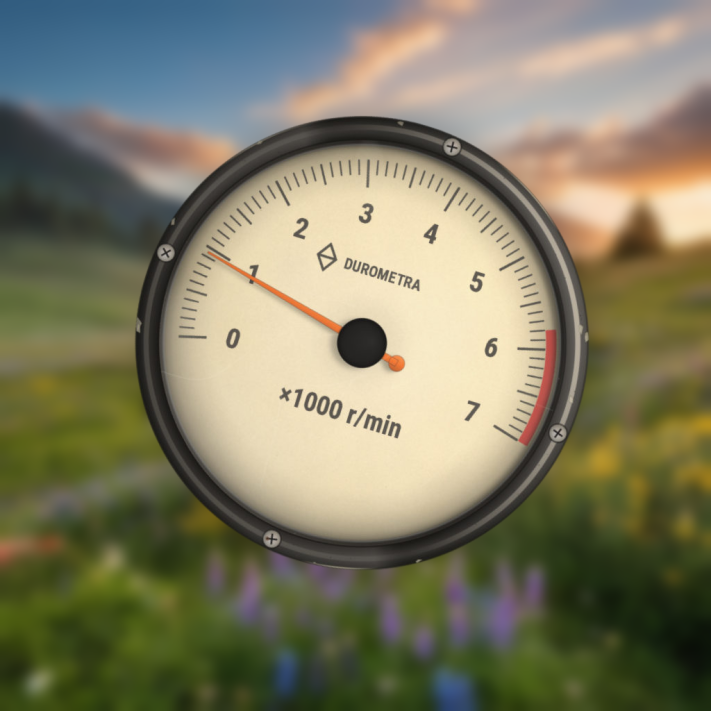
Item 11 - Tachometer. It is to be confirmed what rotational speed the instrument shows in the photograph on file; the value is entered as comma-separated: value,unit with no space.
950,rpm
